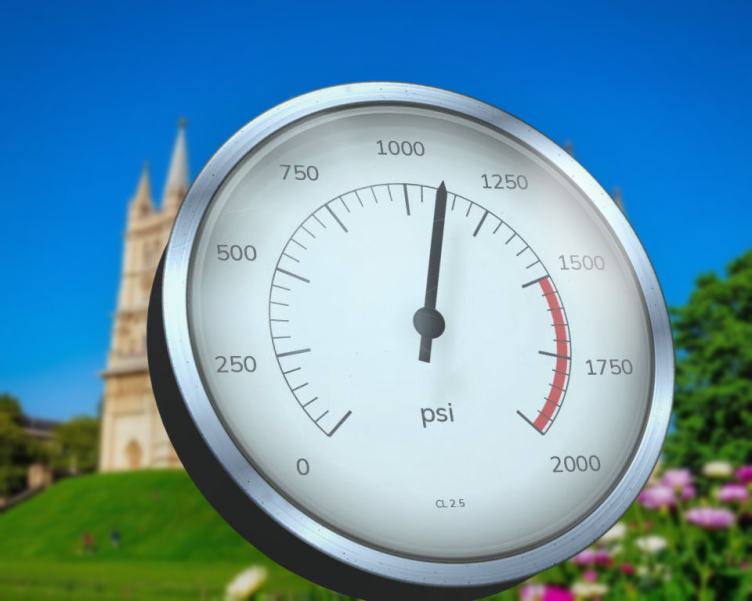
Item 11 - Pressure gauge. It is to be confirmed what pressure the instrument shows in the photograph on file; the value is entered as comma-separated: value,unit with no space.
1100,psi
